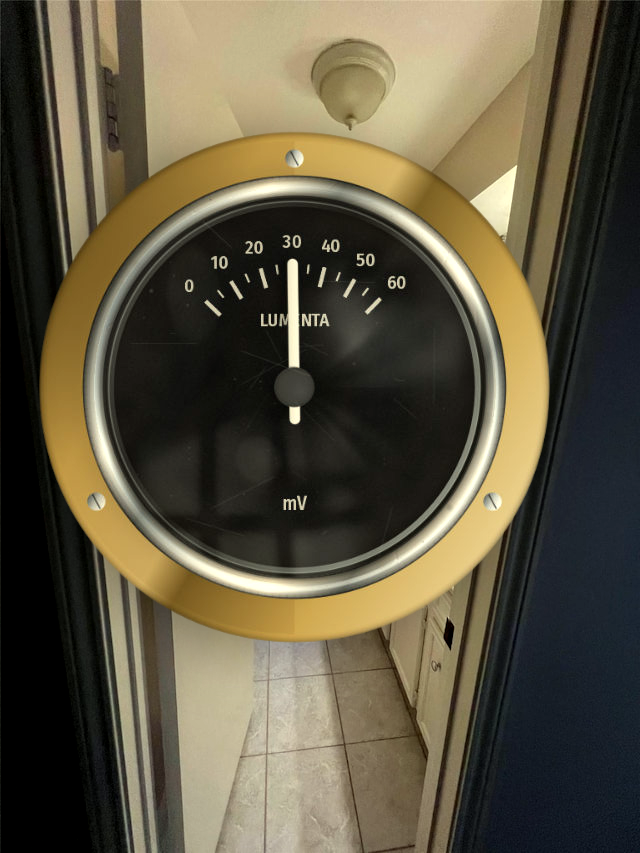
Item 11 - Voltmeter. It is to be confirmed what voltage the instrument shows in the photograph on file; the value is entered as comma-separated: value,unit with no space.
30,mV
